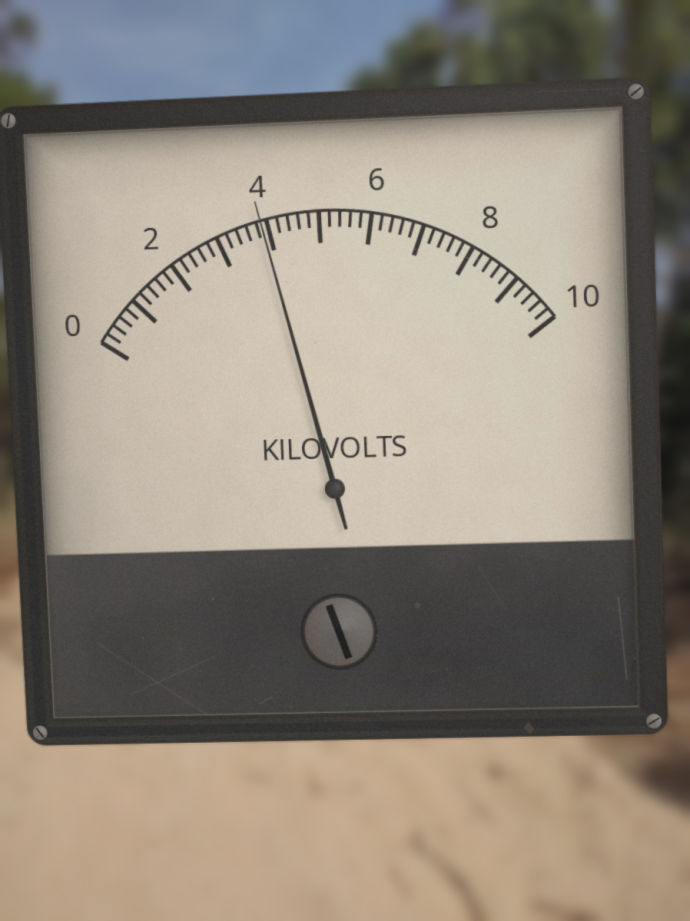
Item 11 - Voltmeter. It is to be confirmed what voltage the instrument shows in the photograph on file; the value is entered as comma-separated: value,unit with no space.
3.9,kV
